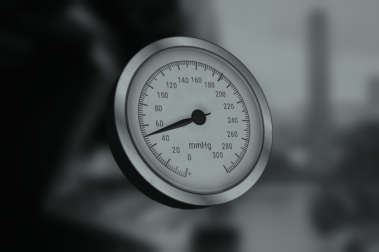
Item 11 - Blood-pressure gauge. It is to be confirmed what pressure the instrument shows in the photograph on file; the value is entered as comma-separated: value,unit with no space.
50,mmHg
